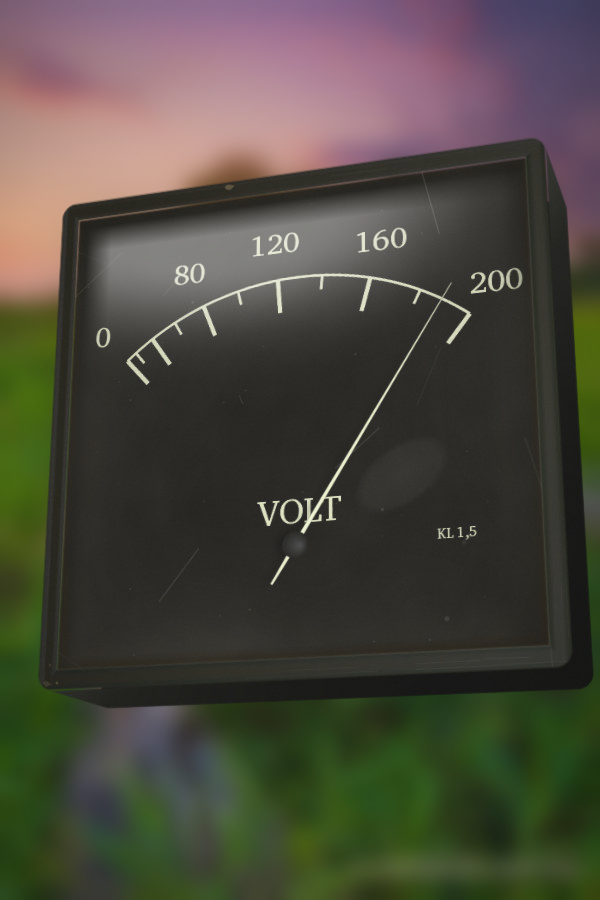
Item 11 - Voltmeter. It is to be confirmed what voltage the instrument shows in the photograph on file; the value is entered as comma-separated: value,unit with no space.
190,V
